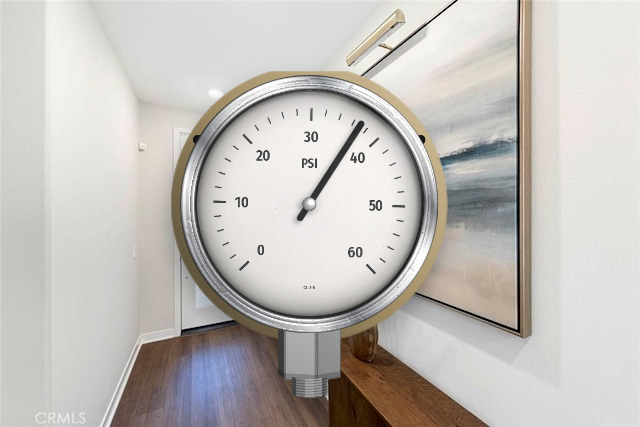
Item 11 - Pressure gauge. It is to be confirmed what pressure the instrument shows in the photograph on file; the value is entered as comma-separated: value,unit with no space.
37,psi
